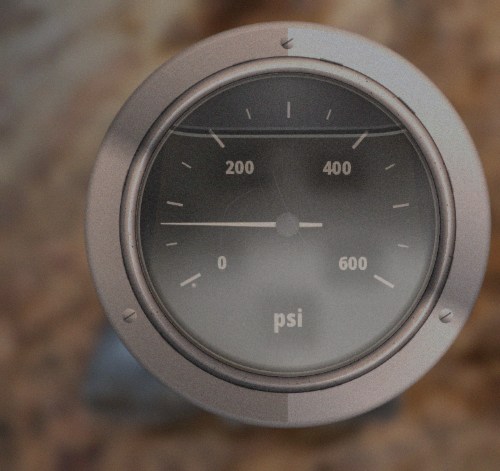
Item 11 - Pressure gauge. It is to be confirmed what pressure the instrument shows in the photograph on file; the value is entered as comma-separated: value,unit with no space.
75,psi
